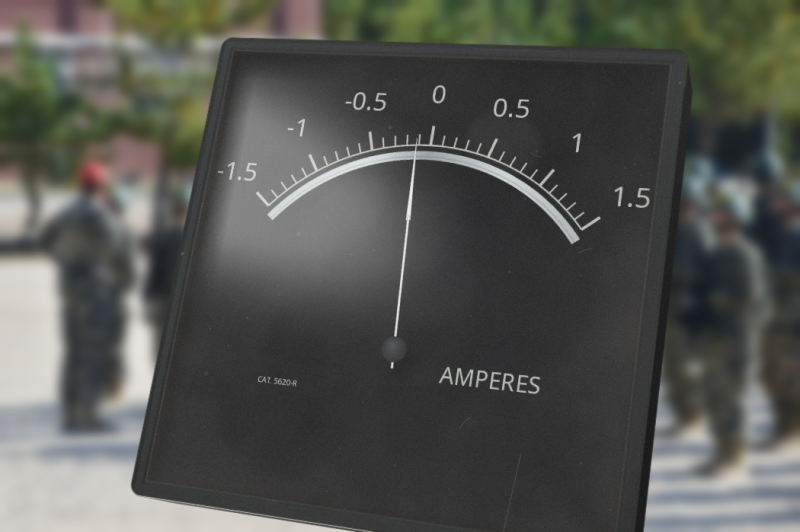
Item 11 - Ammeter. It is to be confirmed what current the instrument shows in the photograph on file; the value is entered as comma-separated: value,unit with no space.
-0.1,A
